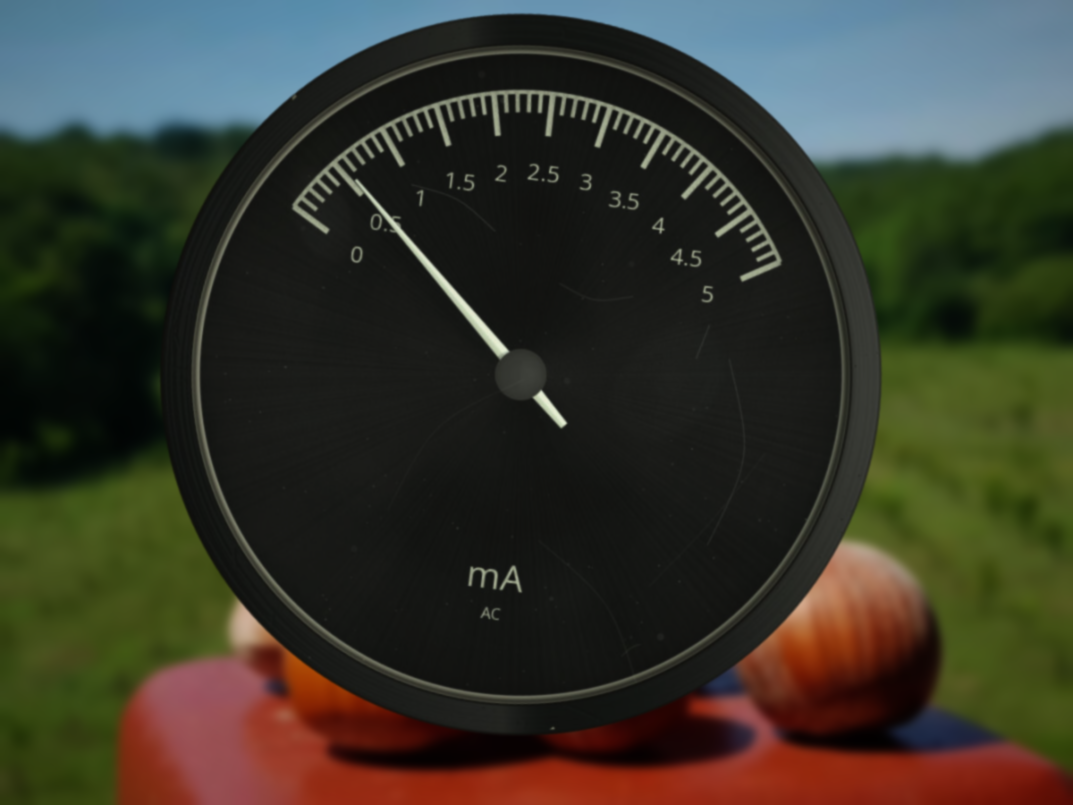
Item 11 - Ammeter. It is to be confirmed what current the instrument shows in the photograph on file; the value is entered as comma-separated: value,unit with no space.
0.55,mA
